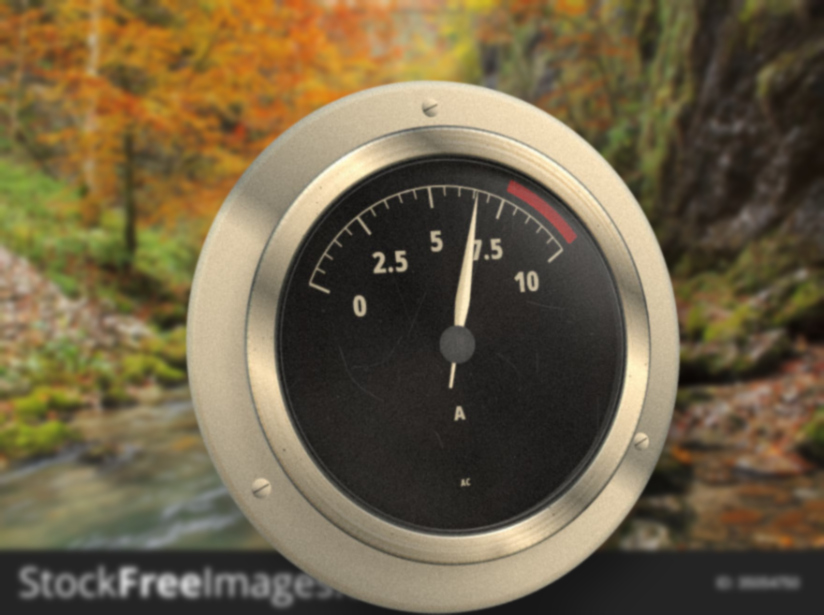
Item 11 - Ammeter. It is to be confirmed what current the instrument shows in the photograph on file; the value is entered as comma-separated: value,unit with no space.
6.5,A
